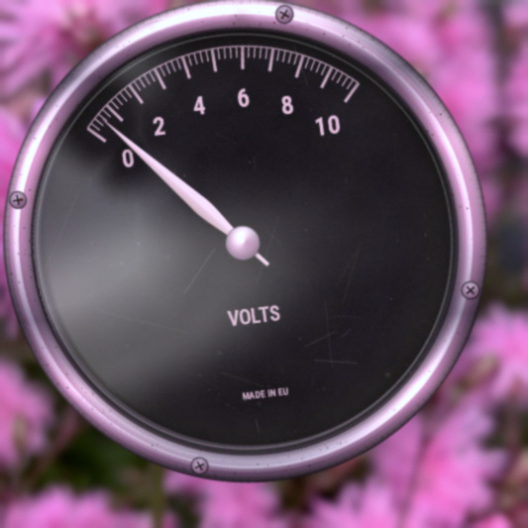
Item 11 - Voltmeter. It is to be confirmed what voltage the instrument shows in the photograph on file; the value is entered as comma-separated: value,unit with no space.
0.6,V
